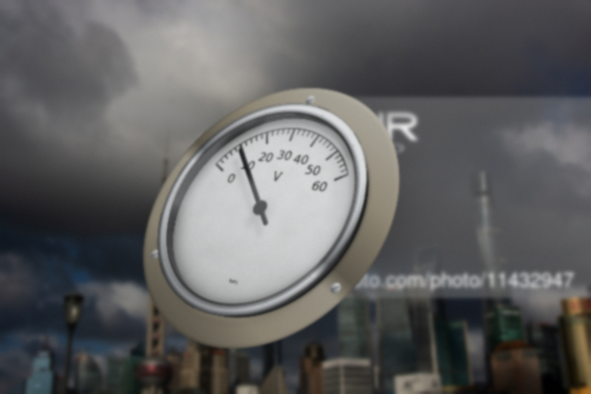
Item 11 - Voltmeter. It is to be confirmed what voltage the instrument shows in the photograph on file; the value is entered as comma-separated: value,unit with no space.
10,V
